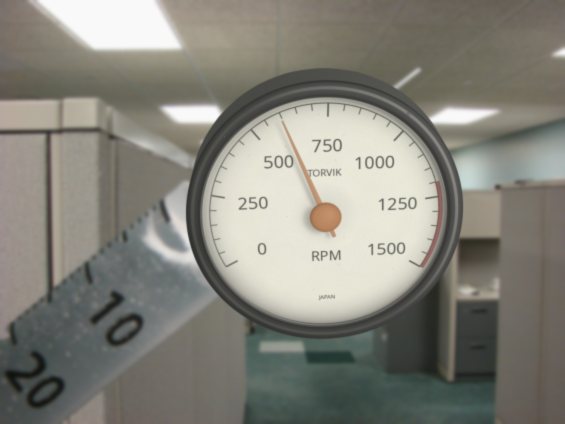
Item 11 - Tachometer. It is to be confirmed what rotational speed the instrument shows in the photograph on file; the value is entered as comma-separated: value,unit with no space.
600,rpm
